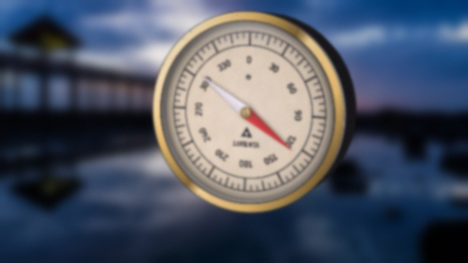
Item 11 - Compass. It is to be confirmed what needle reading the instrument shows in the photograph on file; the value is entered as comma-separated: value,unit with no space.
125,°
